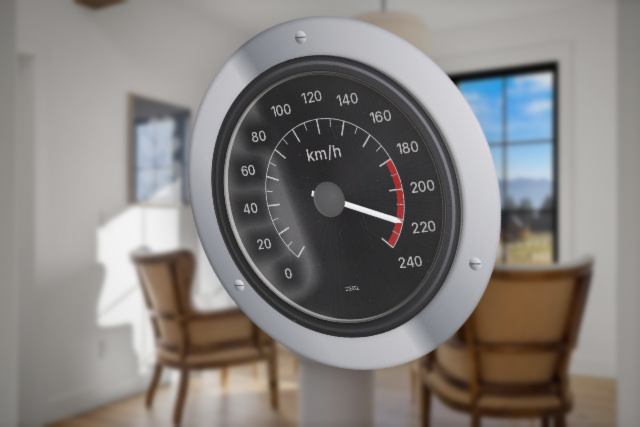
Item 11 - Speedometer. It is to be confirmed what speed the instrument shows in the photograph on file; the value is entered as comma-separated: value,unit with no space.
220,km/h
